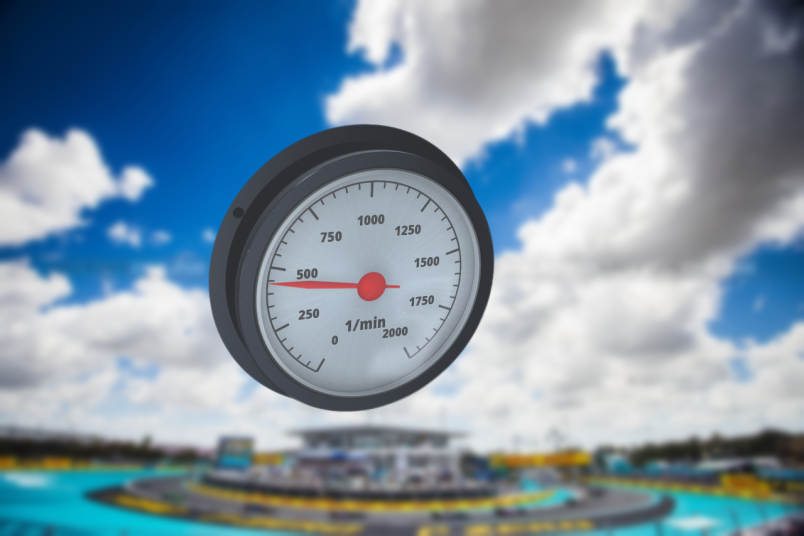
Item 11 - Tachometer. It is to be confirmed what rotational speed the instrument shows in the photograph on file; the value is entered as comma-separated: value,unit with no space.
450,rpm
